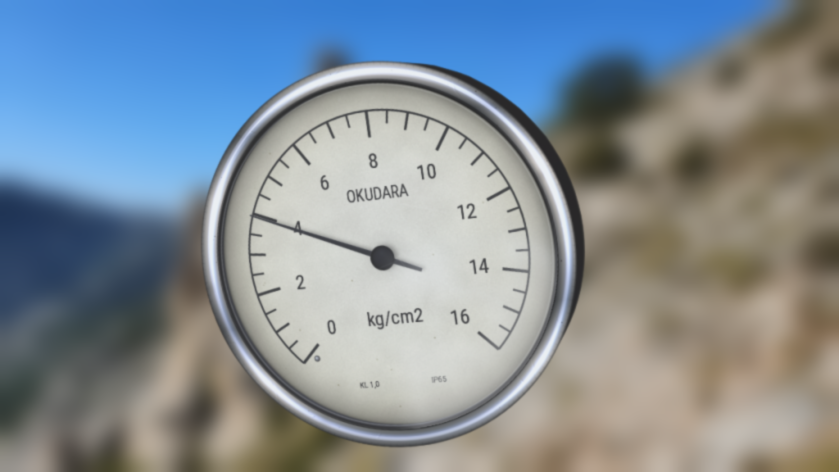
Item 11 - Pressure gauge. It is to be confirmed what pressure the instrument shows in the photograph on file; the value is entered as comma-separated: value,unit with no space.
4,kg/cm²
